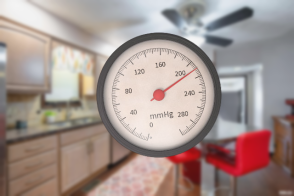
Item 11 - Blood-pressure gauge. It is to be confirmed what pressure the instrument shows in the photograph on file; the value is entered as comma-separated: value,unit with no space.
210,mmHg
